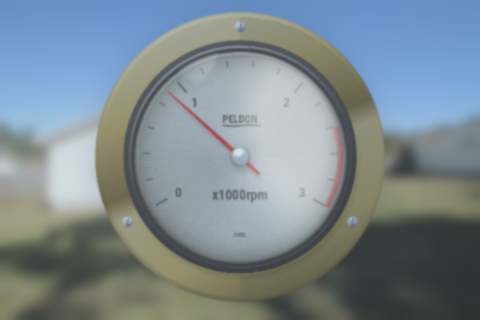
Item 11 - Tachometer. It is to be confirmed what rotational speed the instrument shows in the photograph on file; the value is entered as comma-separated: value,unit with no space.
900,rpm
